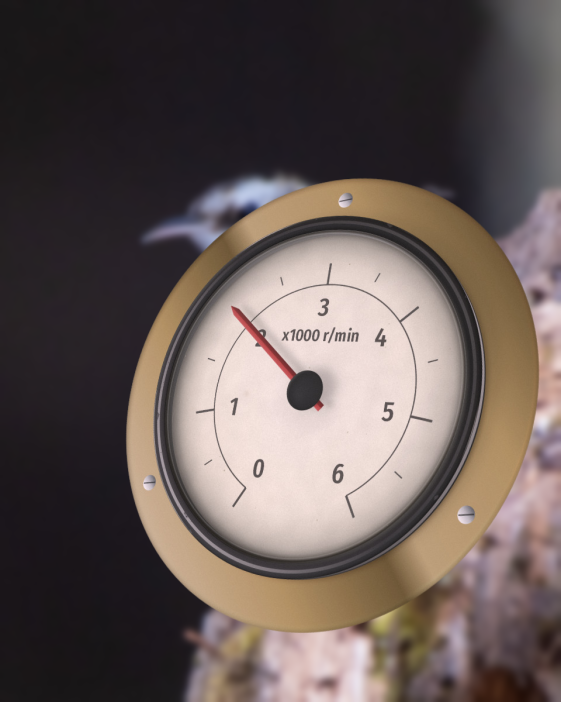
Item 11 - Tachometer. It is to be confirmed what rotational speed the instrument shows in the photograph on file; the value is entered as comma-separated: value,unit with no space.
2000,rpm
